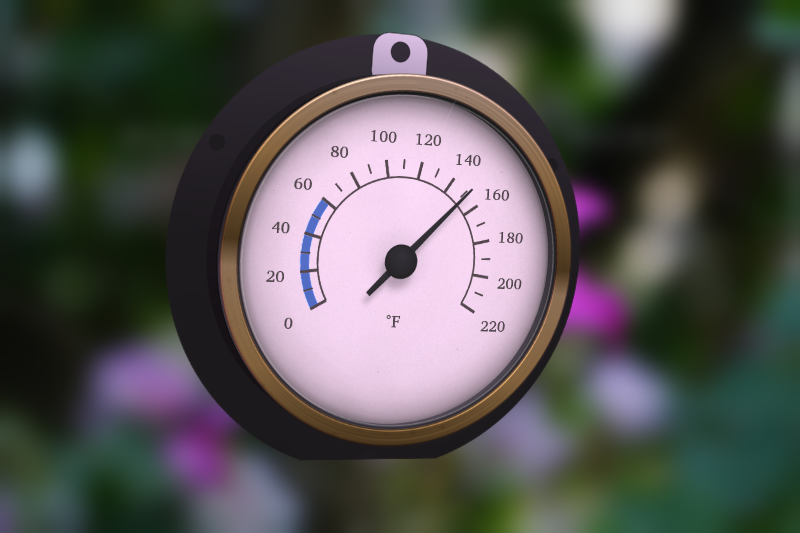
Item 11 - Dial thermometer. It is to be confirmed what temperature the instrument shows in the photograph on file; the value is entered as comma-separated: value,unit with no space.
150,°F
